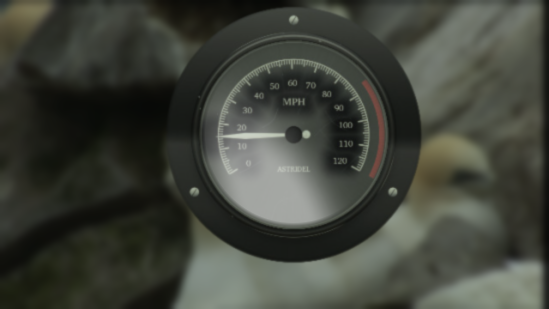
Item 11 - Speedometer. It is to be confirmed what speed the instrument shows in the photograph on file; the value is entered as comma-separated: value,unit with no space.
15,mph
